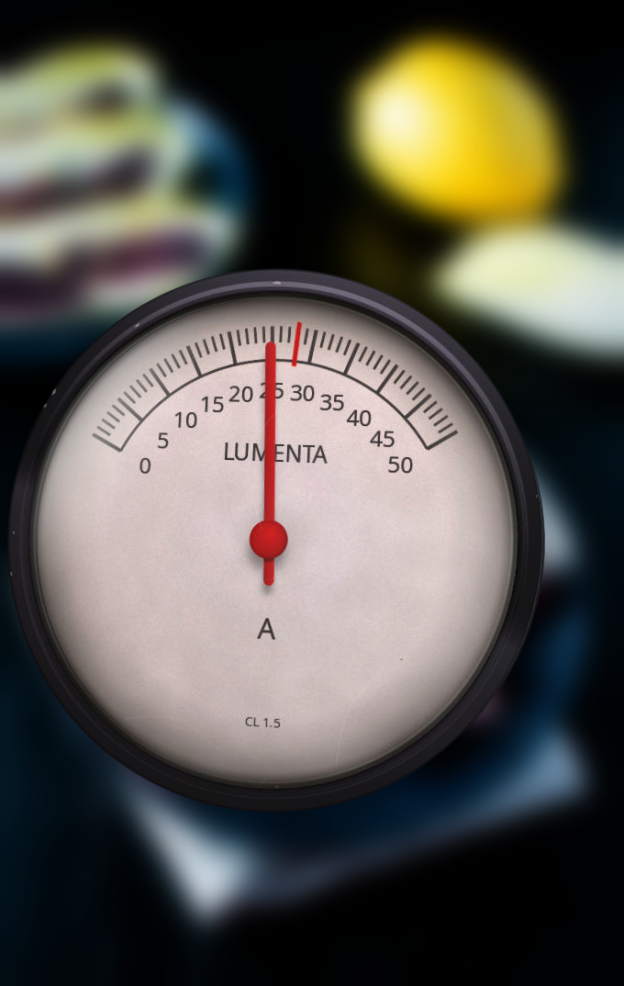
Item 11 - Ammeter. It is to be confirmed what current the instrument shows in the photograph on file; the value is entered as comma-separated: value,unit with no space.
25,A
